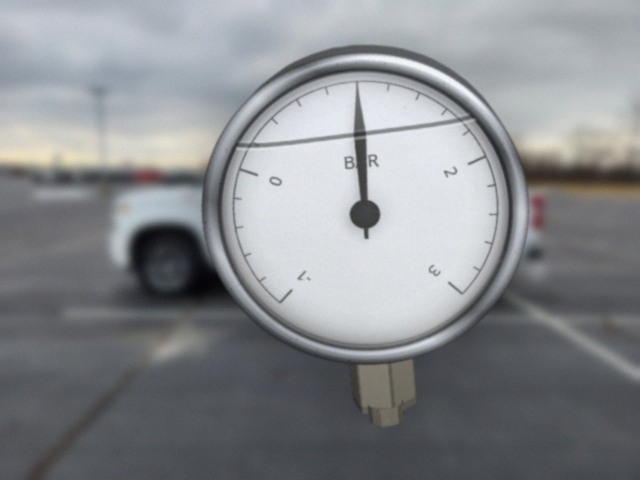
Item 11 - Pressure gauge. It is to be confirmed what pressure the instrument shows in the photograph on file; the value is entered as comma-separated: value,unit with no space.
1,bar
